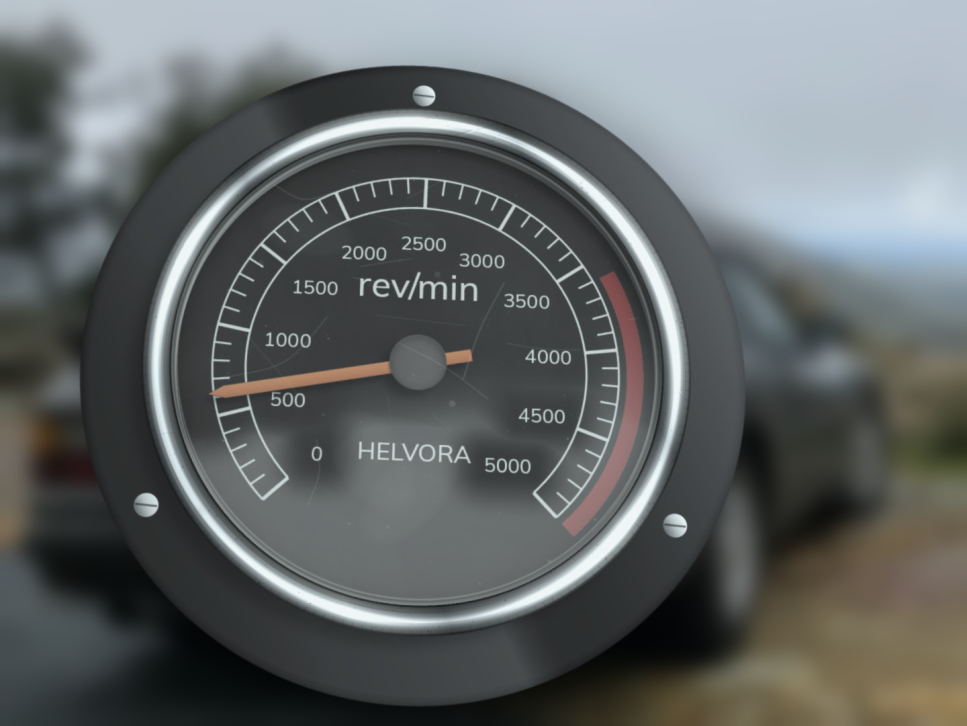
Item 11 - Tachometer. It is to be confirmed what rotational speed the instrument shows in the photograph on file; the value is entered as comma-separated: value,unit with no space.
600,rpm
